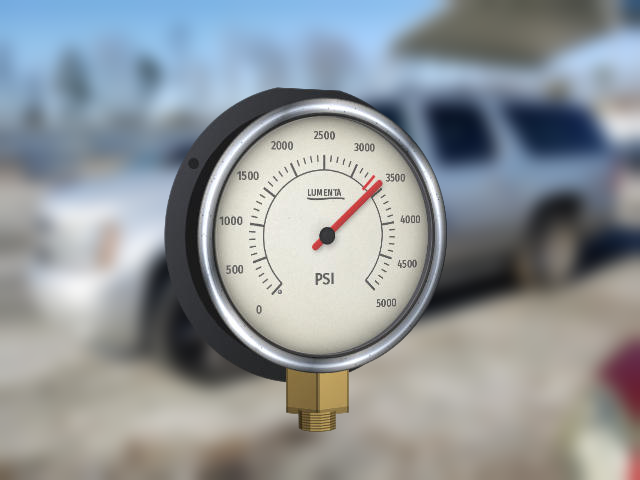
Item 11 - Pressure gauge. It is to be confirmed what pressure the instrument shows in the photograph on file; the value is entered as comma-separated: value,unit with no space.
3400,psi
